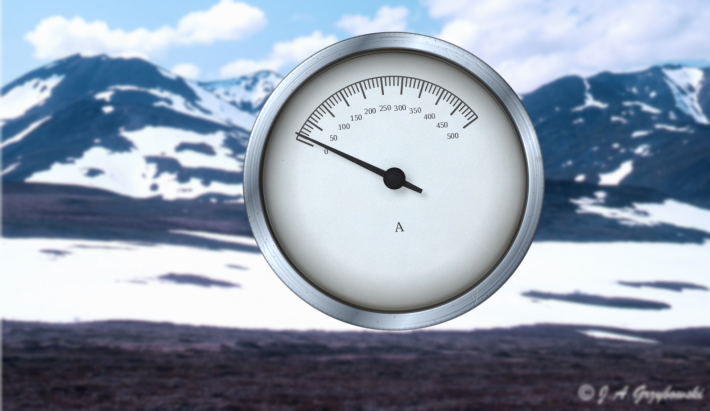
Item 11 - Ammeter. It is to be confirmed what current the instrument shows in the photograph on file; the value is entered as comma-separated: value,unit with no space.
10,A
